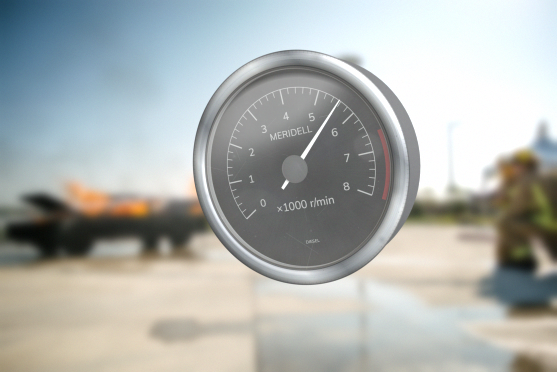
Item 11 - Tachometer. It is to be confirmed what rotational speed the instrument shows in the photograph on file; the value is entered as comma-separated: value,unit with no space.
5600,rpm
